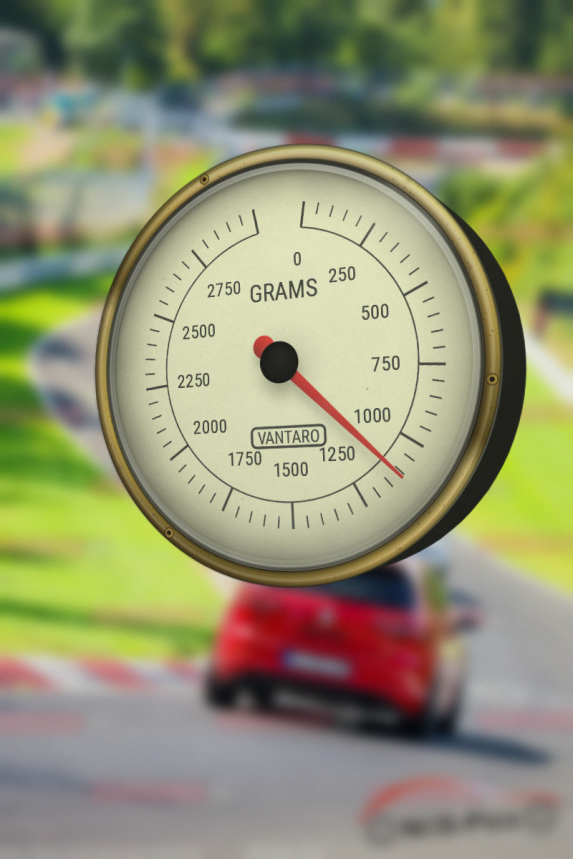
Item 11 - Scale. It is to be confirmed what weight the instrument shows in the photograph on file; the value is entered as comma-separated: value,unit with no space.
1100,g
